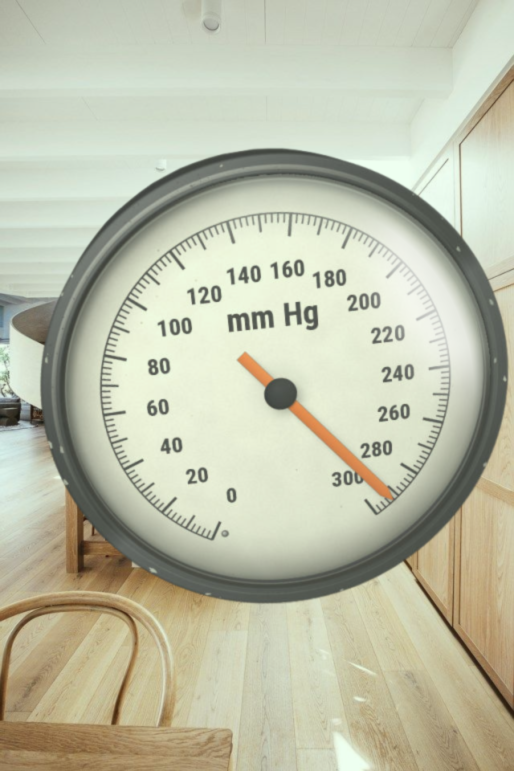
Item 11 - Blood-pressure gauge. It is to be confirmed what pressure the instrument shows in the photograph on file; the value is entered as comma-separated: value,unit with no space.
292,mmHg
